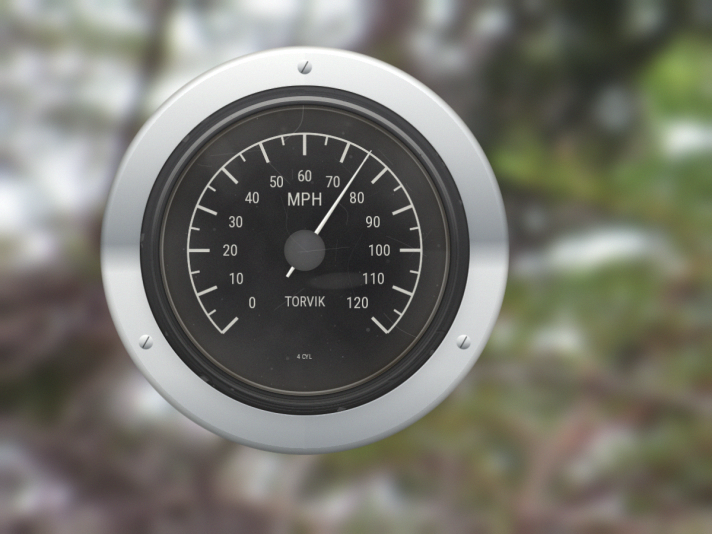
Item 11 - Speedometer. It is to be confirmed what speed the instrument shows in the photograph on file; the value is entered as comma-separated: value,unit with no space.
75,mph
